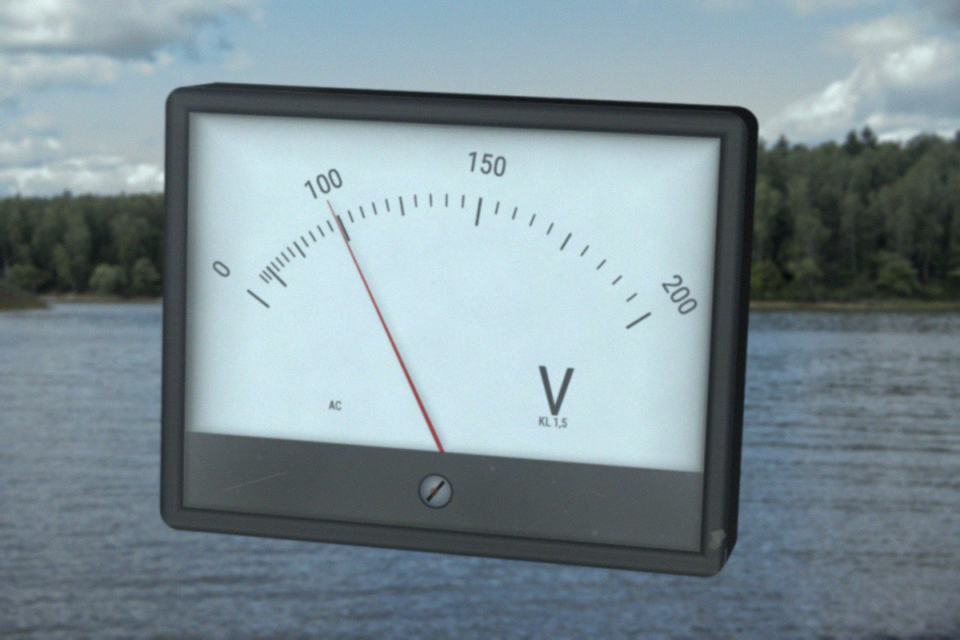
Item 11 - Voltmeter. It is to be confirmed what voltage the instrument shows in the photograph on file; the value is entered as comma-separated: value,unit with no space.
100,V
